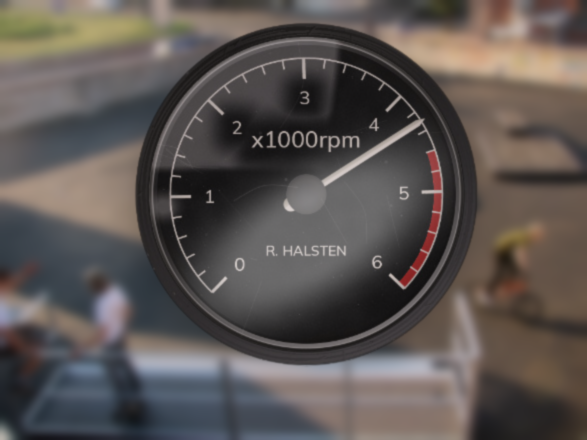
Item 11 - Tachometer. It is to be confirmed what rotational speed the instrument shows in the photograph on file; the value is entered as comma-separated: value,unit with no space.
4300,rpm
